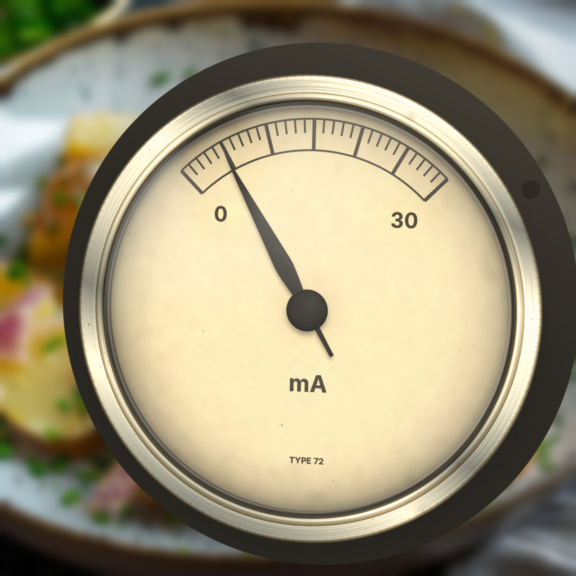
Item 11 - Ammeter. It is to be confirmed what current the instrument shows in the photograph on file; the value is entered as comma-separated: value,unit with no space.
5,mA
